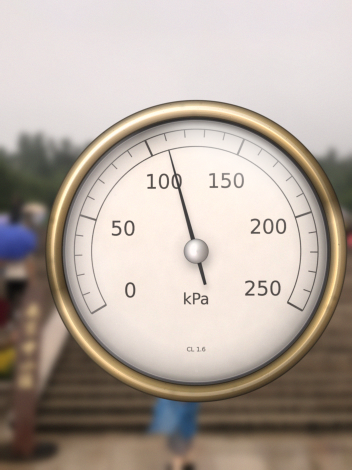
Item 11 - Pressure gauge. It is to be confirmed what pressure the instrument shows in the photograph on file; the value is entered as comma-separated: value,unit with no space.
110,kPa
